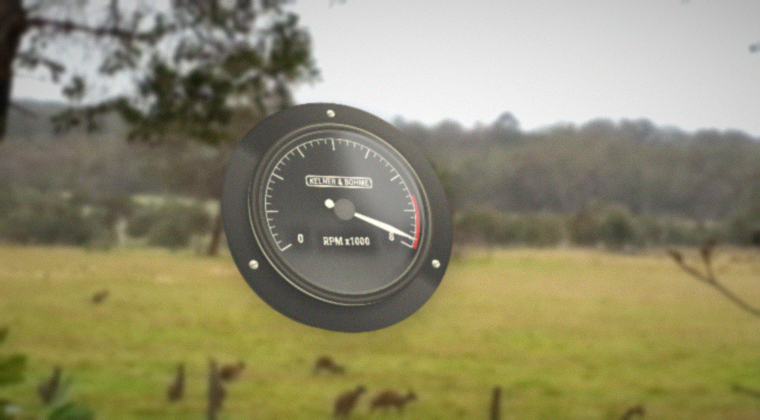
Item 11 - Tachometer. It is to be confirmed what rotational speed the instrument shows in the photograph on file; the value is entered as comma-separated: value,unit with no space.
7800,rpm
